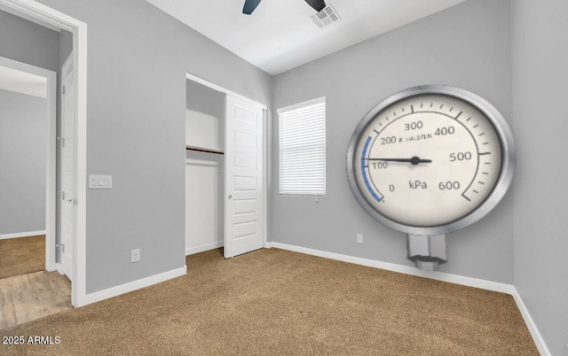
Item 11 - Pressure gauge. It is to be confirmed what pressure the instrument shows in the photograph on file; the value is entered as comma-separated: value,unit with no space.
120,kPa
